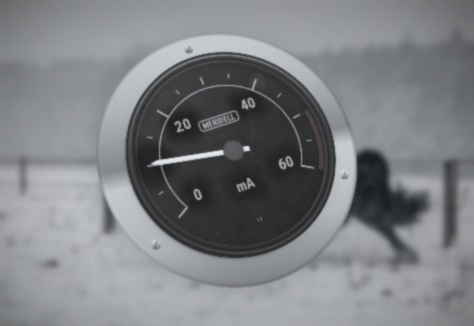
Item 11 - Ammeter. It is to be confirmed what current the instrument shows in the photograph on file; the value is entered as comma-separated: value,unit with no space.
10,mA
